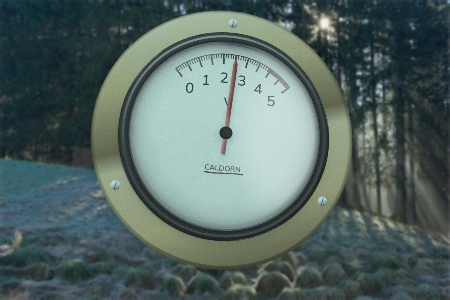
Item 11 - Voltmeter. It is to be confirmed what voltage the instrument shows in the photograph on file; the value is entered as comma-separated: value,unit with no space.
2.5,V
